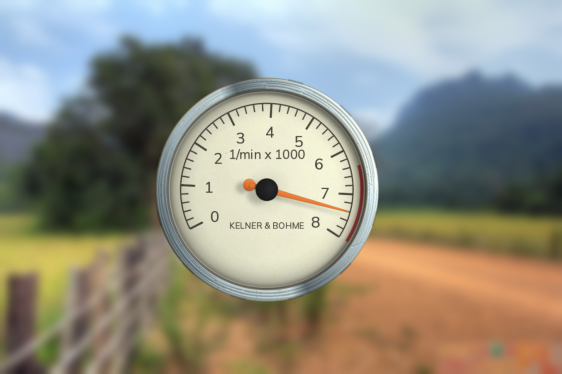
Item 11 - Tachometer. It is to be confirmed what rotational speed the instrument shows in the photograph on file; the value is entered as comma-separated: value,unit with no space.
7400,rpm
